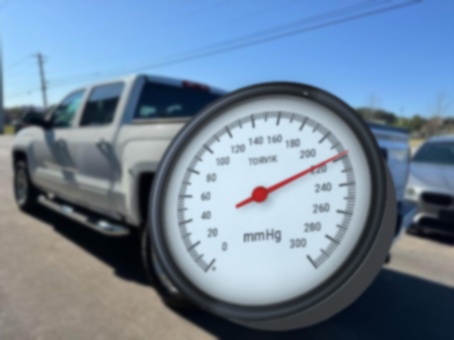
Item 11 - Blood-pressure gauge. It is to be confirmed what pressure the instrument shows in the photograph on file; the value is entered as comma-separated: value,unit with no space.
220,mmHg
